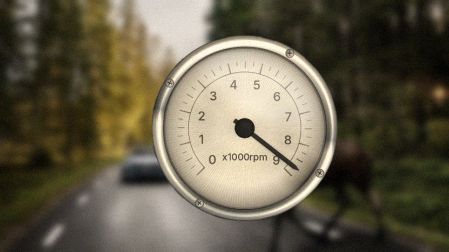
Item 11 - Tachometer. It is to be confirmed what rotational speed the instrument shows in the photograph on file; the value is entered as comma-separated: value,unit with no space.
8750,rpm
